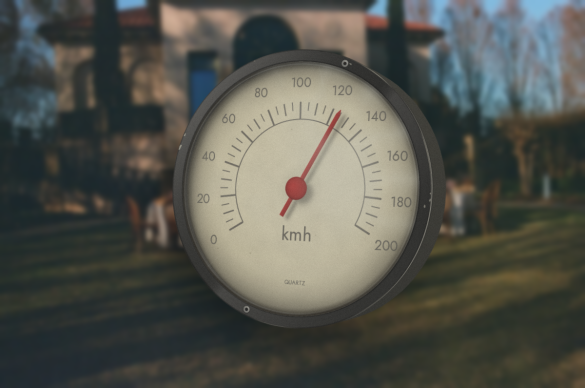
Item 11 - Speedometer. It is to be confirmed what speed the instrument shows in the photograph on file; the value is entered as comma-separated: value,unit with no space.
125,km/h
